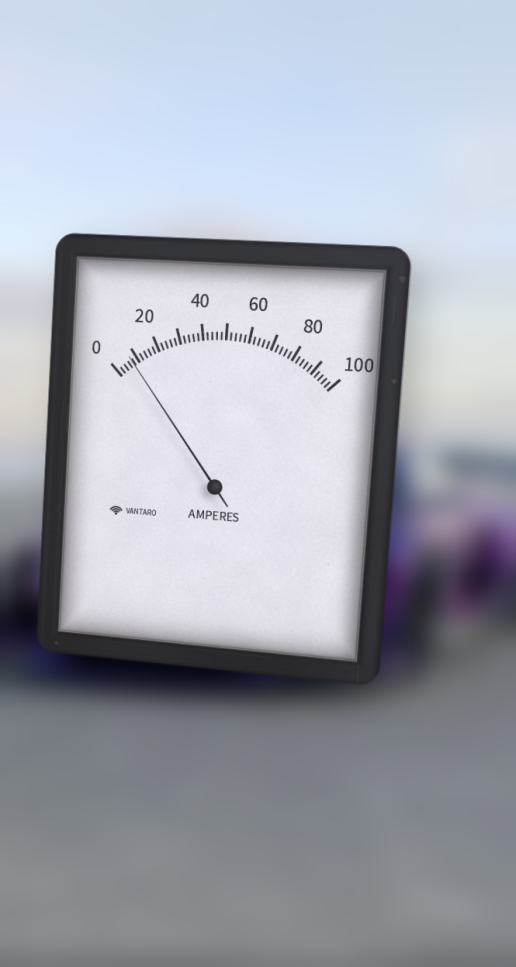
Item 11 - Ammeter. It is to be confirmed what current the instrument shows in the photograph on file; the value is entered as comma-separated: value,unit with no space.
8,A
